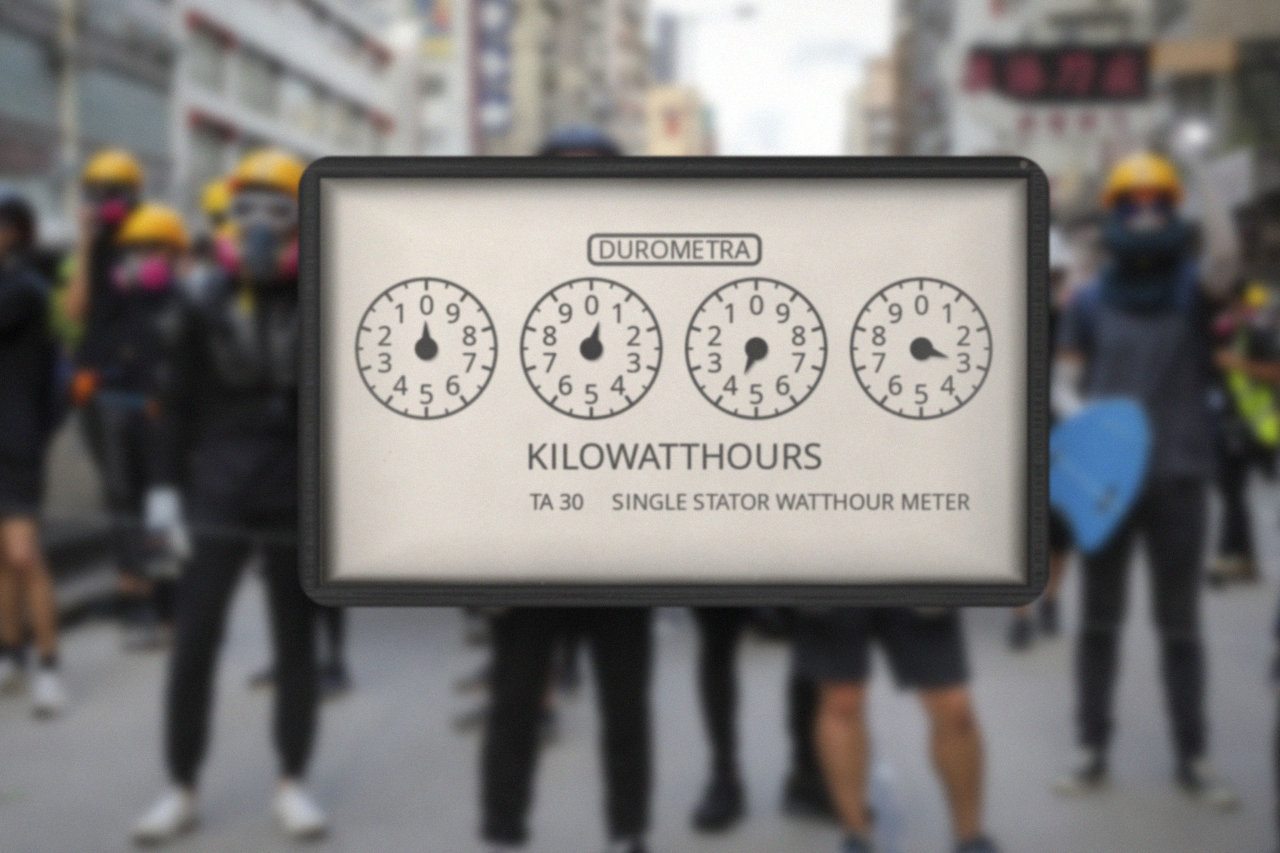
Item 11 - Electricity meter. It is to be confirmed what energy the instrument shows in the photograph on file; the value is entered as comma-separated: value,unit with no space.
43,kWh
